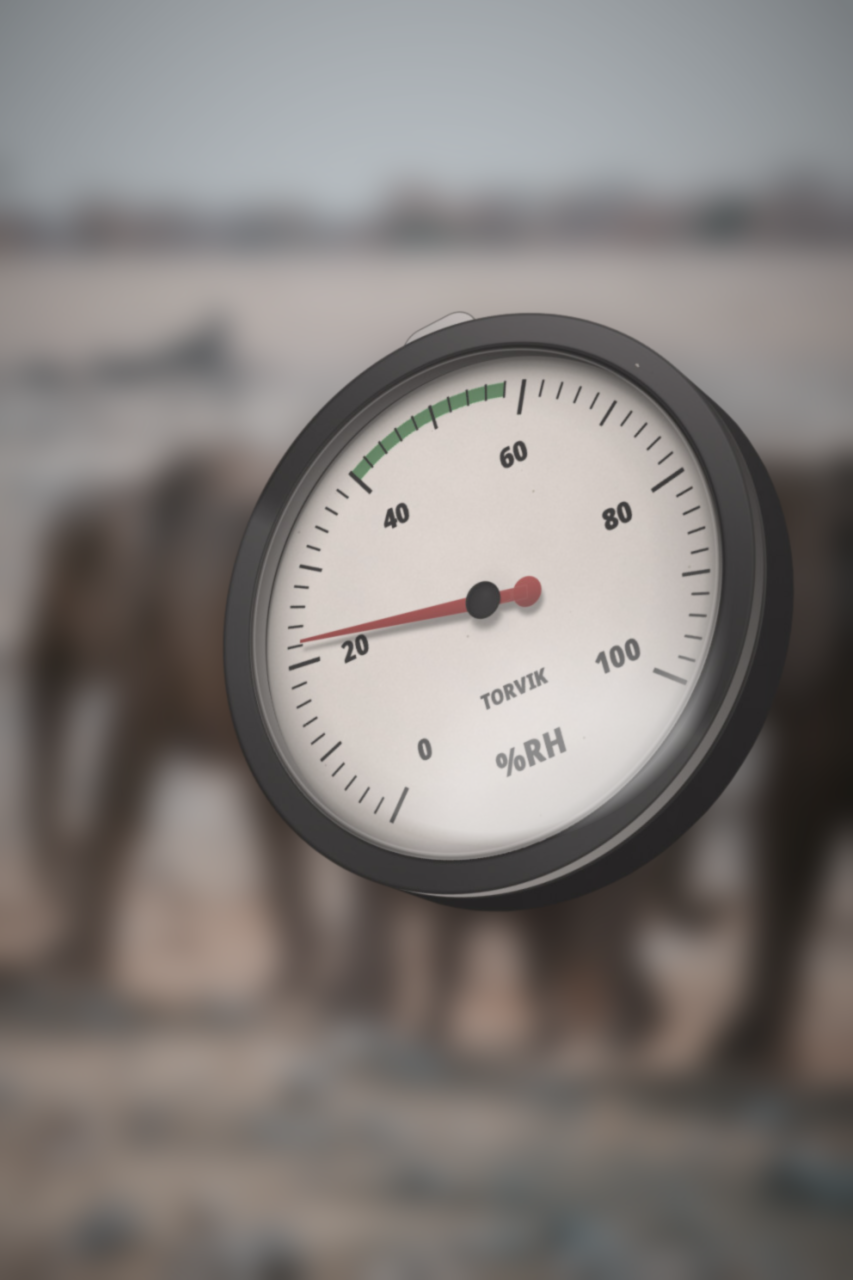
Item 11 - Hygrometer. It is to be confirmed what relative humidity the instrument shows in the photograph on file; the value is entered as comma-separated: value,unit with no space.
22,%
